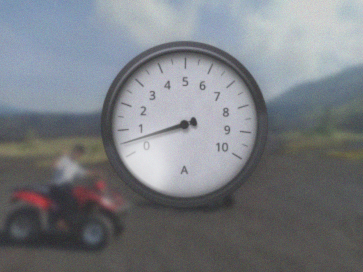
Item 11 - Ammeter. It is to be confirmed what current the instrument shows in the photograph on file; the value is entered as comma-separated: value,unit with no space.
0.5,A
